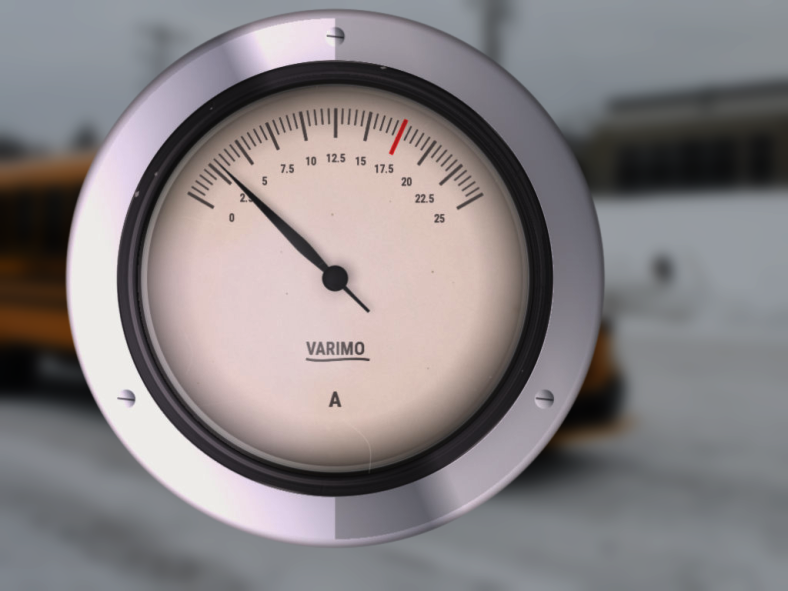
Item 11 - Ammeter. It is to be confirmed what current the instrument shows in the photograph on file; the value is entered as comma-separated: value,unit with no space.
3,A
